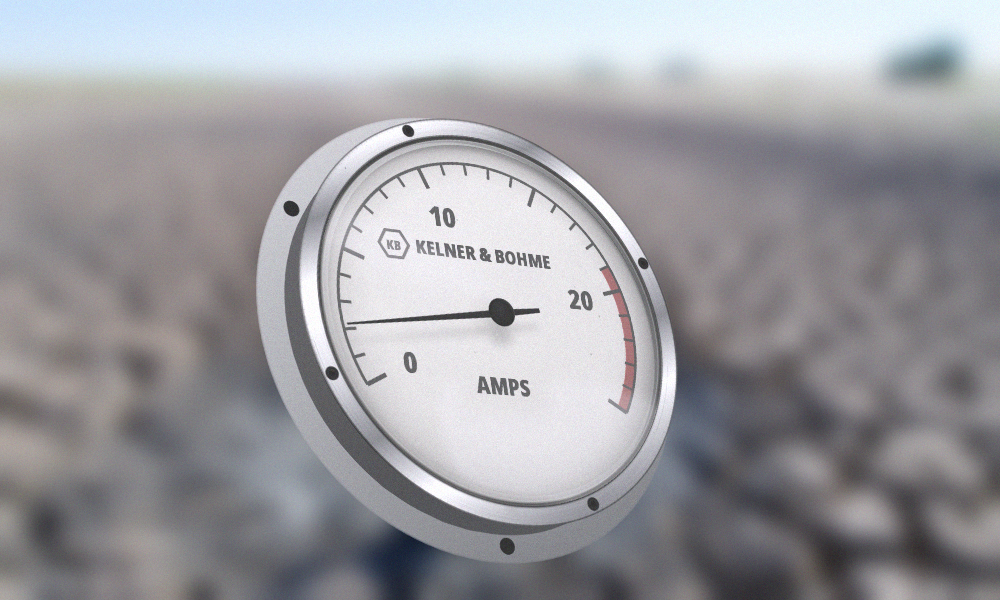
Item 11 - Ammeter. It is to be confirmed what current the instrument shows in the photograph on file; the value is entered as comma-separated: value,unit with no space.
2,A
